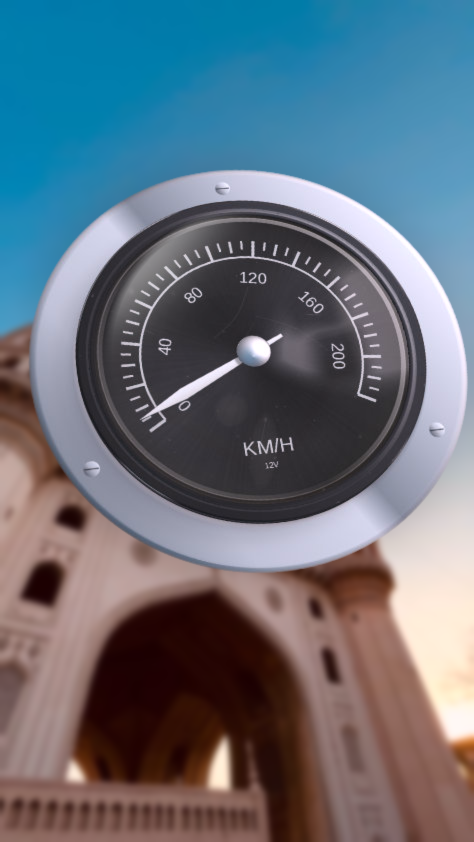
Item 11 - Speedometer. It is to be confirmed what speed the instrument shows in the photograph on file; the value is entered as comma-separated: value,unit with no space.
5,km/h
